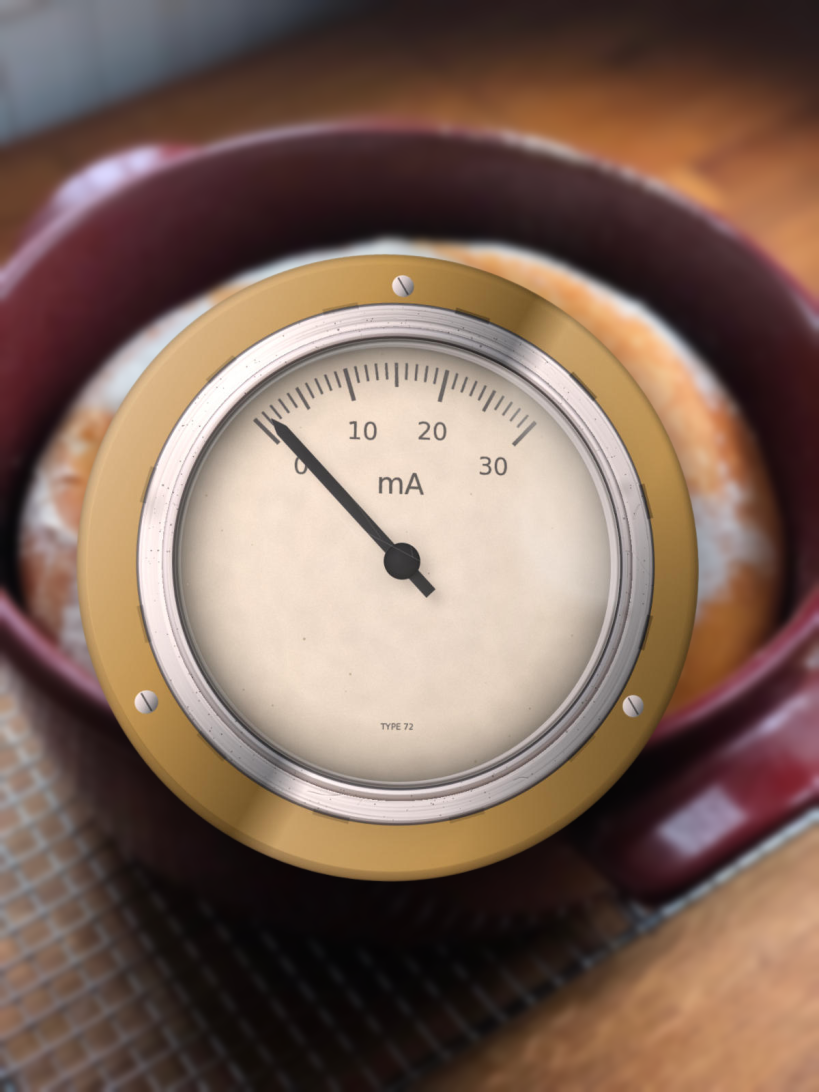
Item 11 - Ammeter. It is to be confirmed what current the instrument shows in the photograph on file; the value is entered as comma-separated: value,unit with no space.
1,mA
